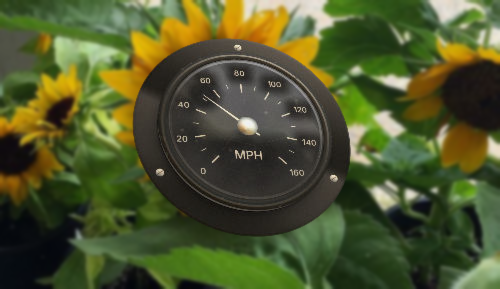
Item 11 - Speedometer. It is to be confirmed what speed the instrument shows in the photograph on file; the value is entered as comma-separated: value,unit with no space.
50,mph
